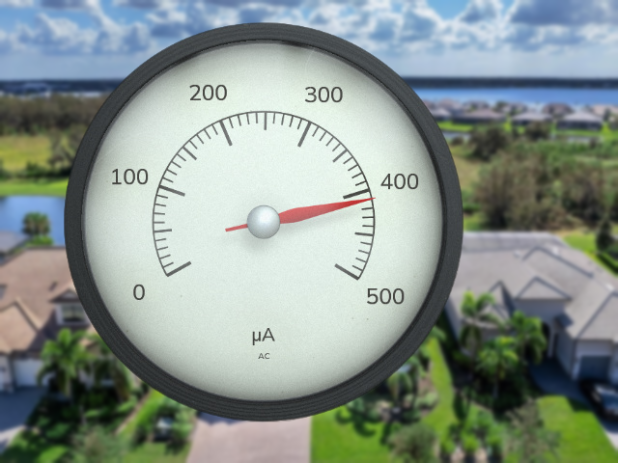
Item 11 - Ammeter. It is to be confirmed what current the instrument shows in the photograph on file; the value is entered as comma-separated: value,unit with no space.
410,µA
